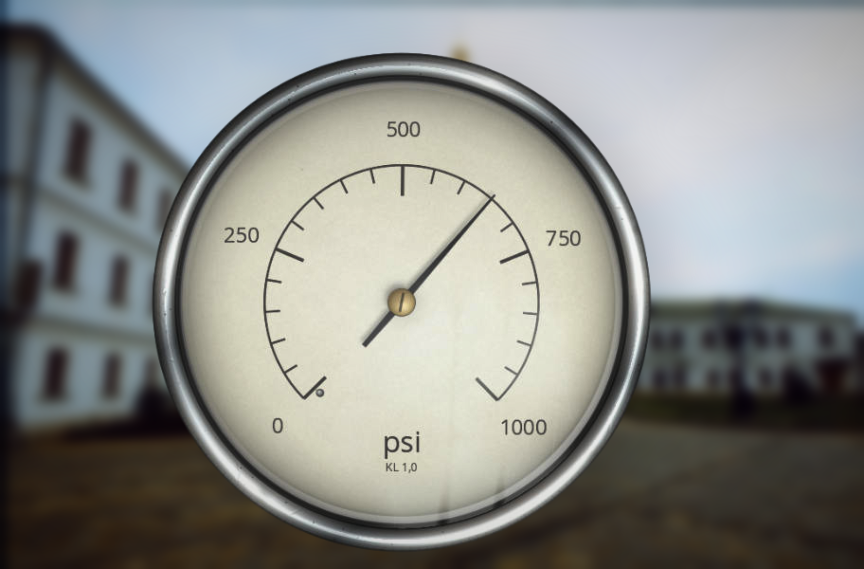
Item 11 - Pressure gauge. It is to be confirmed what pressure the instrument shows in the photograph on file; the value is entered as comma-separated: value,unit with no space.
650,psi
